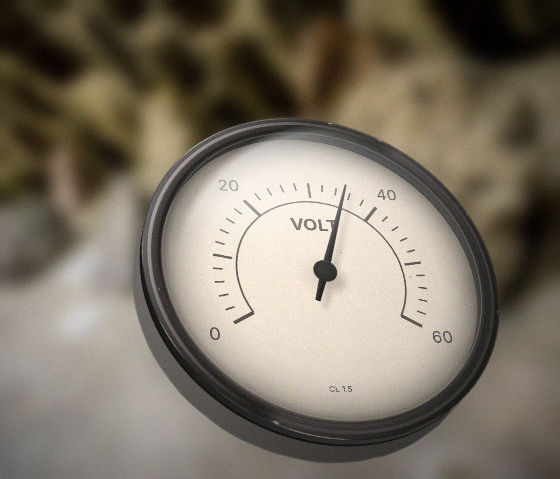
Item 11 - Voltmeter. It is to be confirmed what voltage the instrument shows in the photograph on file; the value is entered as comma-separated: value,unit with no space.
35,V
